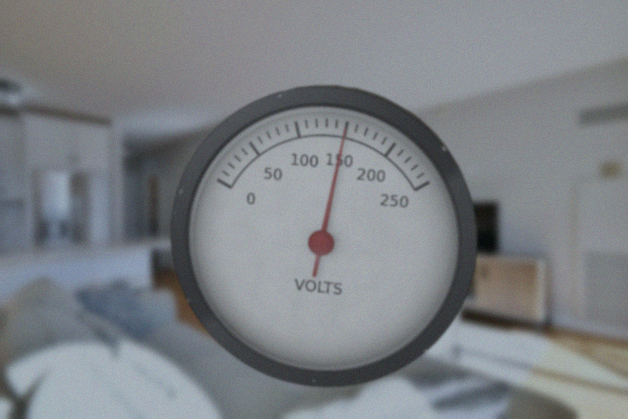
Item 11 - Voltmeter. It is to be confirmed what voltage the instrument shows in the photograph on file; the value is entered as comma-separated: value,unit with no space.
150,V
